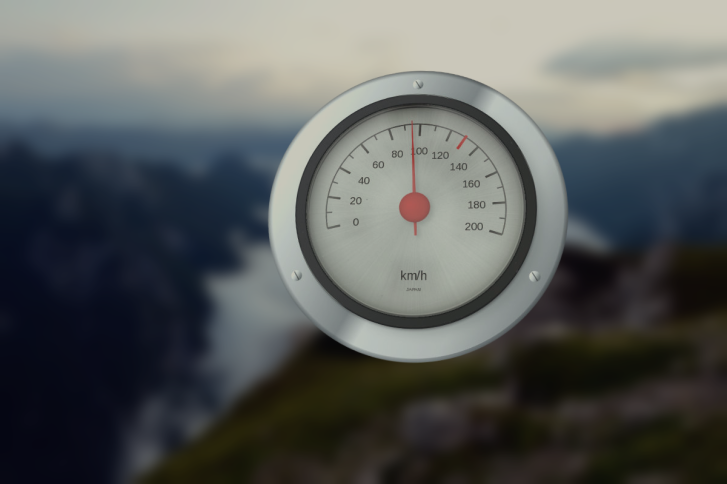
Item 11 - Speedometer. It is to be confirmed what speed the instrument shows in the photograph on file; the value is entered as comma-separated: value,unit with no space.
95,km/h
